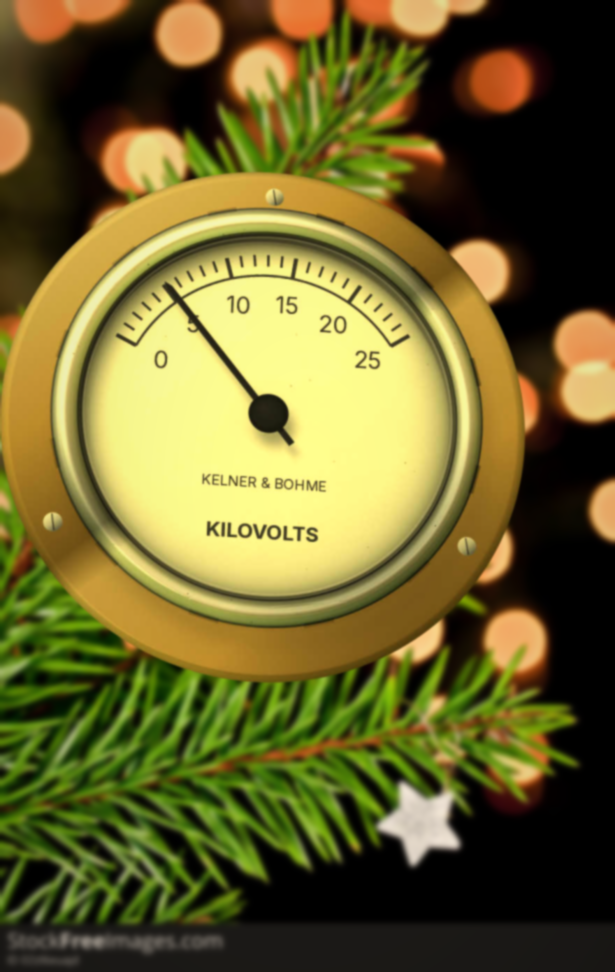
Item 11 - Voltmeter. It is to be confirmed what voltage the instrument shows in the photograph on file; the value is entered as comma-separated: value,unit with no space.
5,kV
